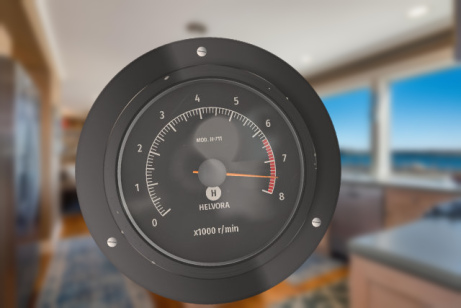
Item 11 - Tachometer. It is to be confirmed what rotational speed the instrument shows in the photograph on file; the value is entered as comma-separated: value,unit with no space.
7500,rpm
